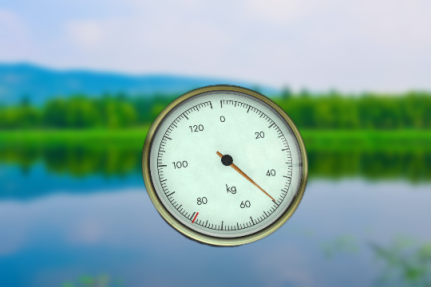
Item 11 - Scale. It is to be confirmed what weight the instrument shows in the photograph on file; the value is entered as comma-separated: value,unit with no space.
50,kg
